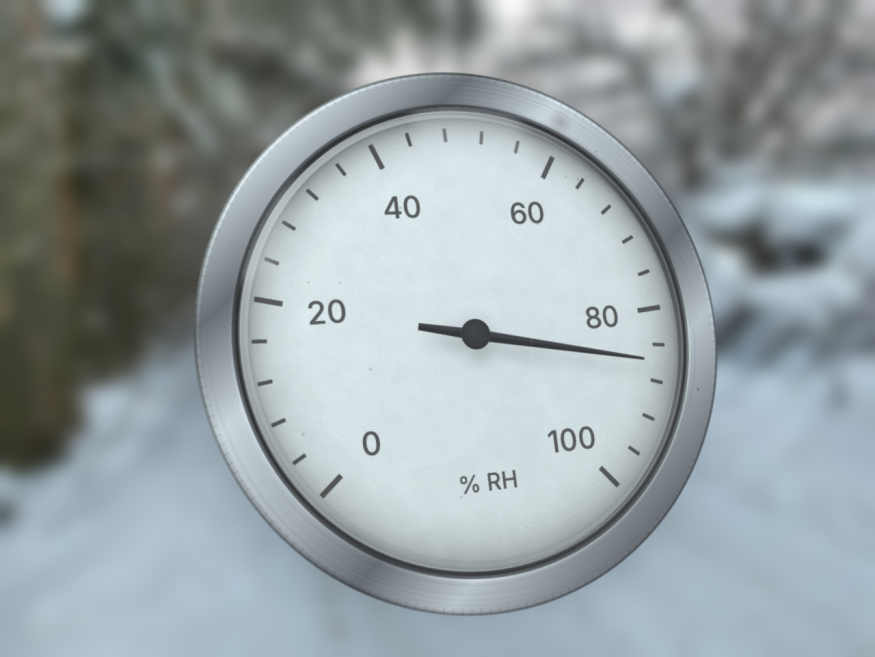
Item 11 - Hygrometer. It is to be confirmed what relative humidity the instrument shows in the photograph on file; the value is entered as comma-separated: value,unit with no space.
86,%
